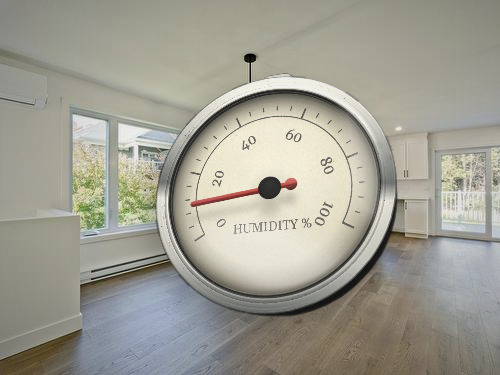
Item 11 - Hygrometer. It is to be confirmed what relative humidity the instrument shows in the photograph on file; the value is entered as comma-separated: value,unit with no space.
10,%
